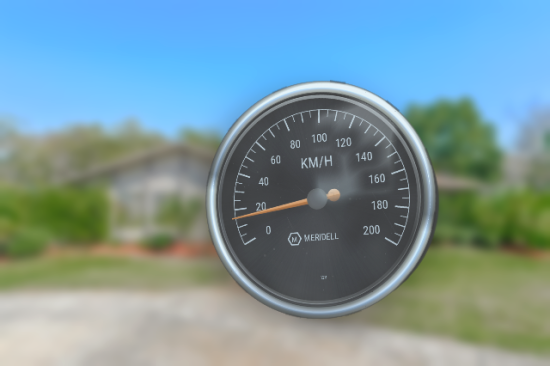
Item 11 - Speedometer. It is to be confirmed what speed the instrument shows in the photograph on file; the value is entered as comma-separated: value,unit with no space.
15,km/h
